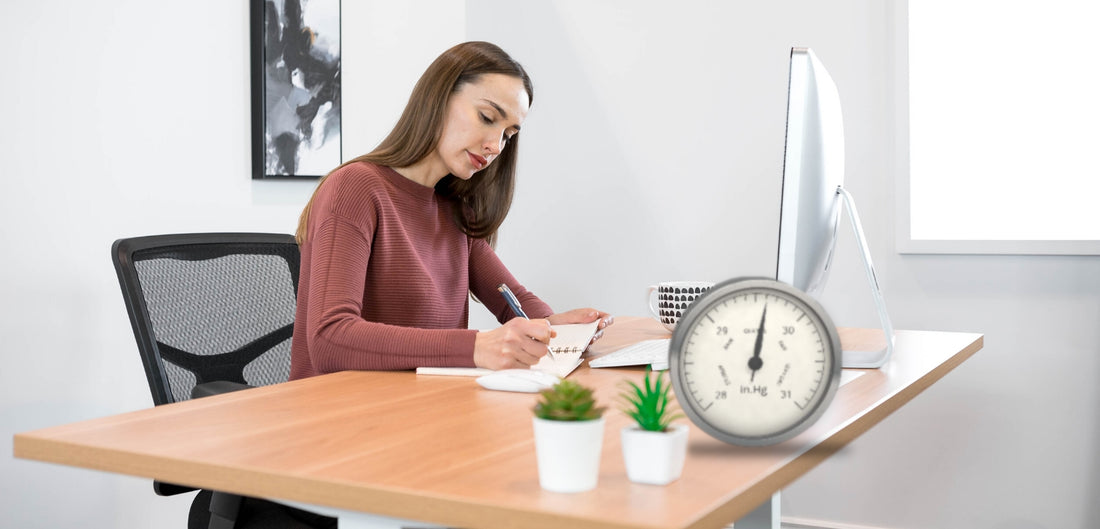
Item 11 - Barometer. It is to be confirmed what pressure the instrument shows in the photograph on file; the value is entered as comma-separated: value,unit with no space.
29.6,inHg
